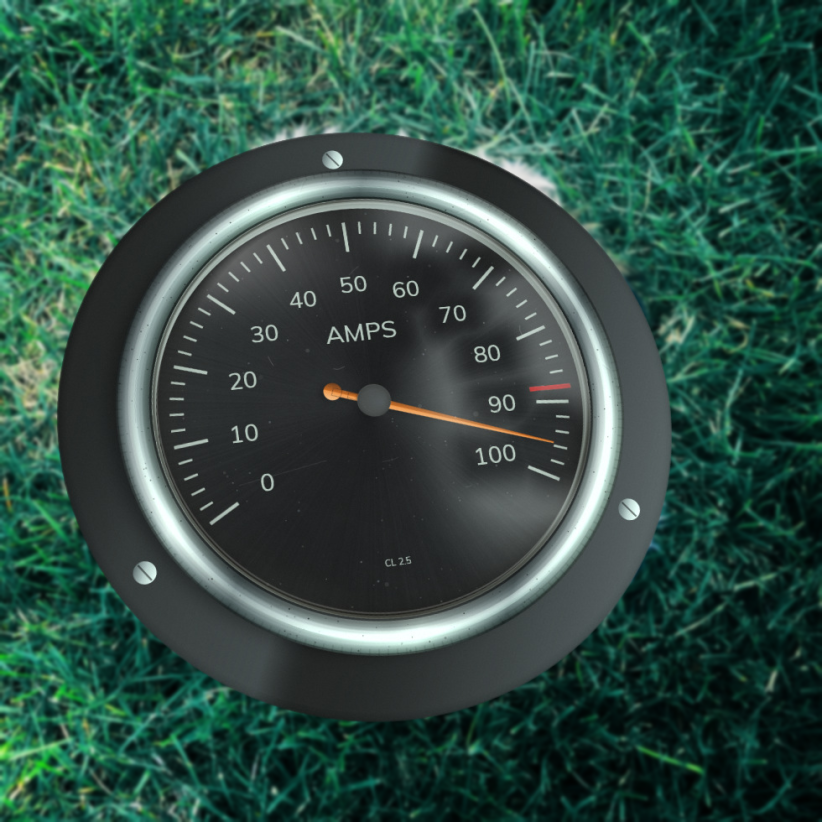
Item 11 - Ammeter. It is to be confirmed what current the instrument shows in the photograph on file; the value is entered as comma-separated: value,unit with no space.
96,A
